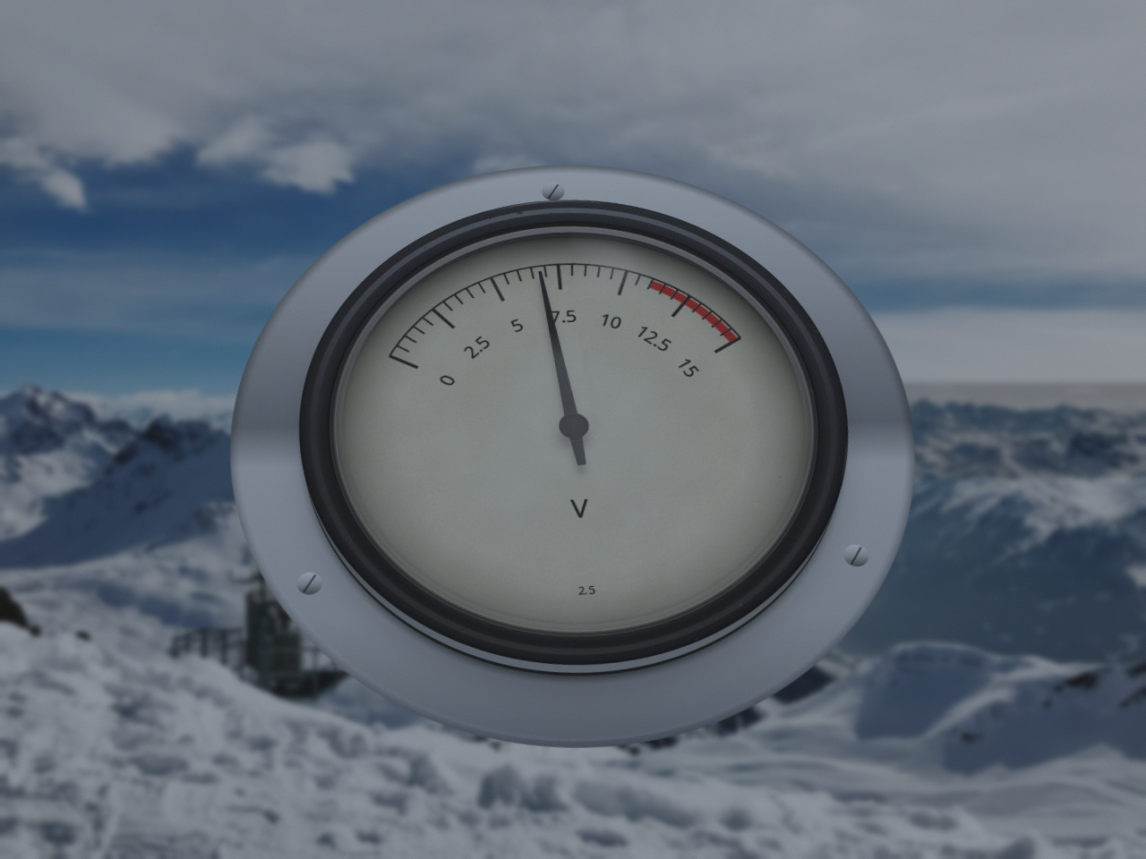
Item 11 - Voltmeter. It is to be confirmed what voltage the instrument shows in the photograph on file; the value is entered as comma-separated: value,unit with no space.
6.75,V
